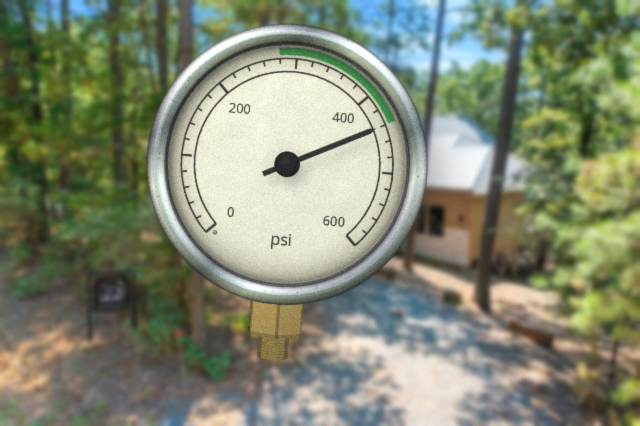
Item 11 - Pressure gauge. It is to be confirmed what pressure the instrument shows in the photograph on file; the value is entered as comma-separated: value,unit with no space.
440,psi
